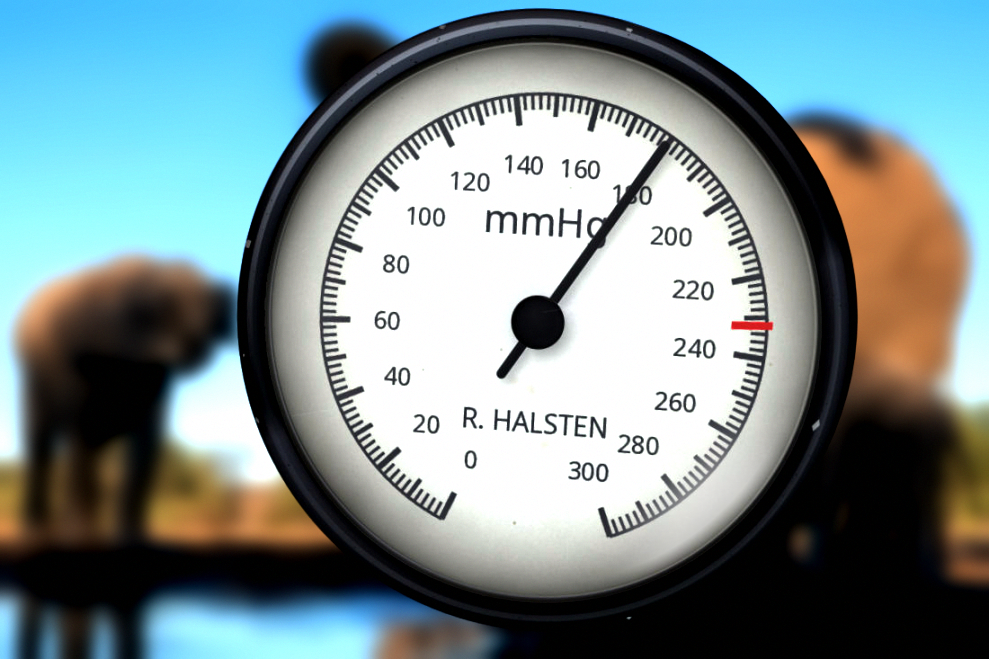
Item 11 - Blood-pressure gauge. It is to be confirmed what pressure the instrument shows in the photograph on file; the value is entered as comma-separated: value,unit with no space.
180,mmHg
